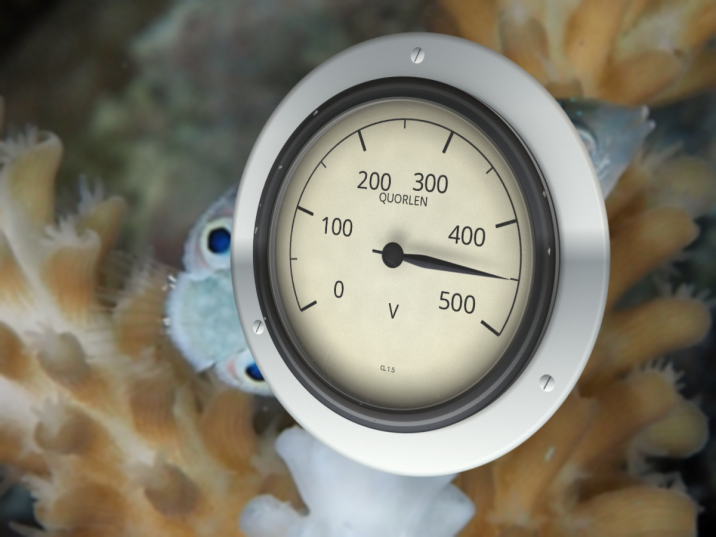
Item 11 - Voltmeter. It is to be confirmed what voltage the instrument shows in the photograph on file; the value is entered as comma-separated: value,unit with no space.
450,V
